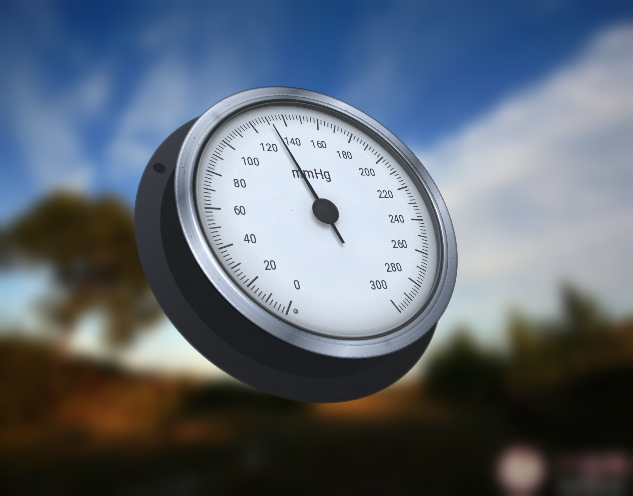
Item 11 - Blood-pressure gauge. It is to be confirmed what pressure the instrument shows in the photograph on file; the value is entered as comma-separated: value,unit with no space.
130,mmHg
